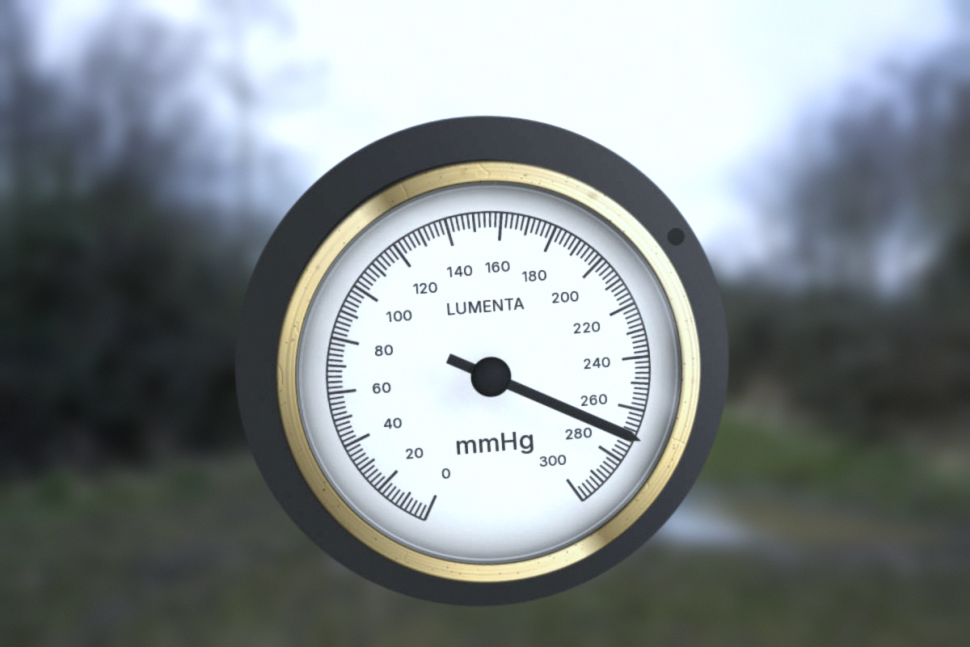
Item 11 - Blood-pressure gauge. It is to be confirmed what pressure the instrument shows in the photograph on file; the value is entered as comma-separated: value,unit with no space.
270,mmHg
